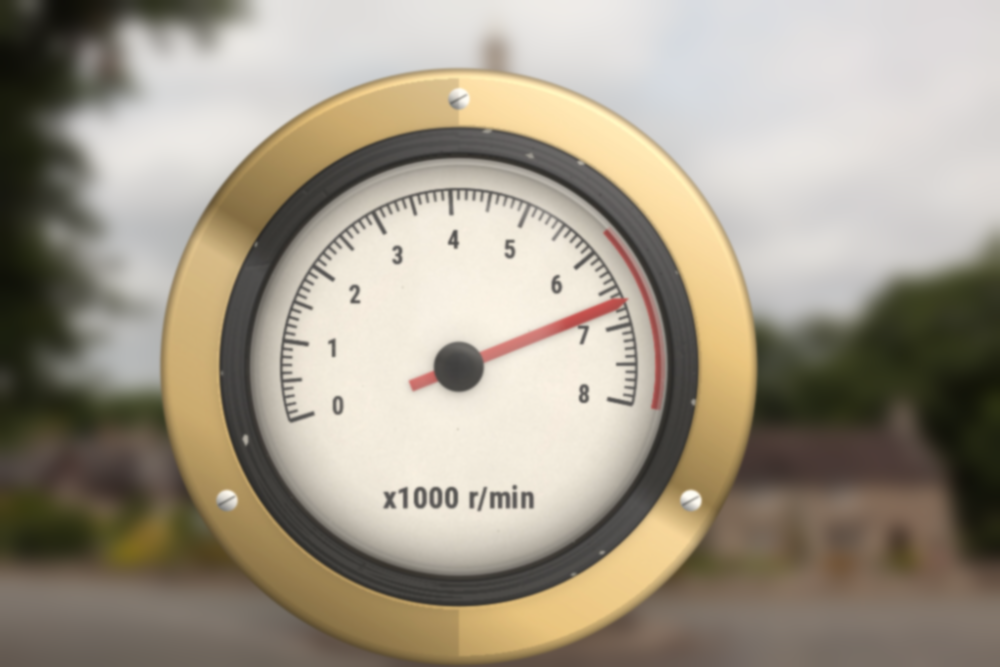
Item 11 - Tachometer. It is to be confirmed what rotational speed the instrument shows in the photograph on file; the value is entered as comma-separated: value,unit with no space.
6700,rpm
